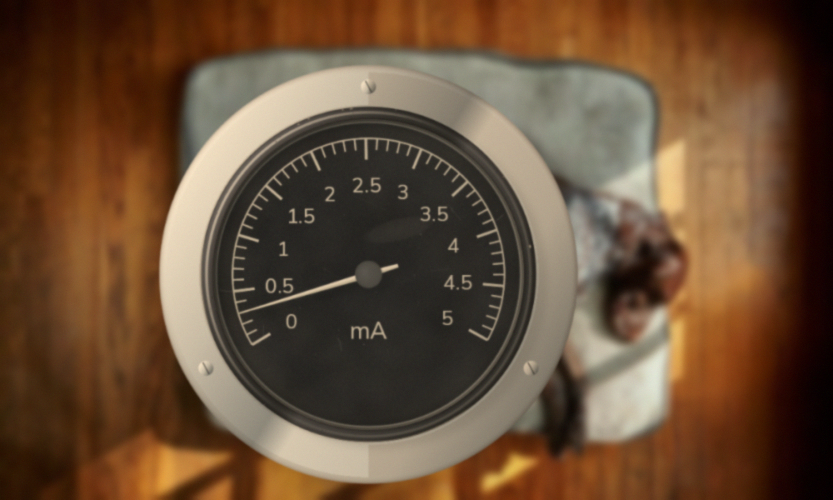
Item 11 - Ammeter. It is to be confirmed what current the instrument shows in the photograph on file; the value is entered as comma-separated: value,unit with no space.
0.3,mA
